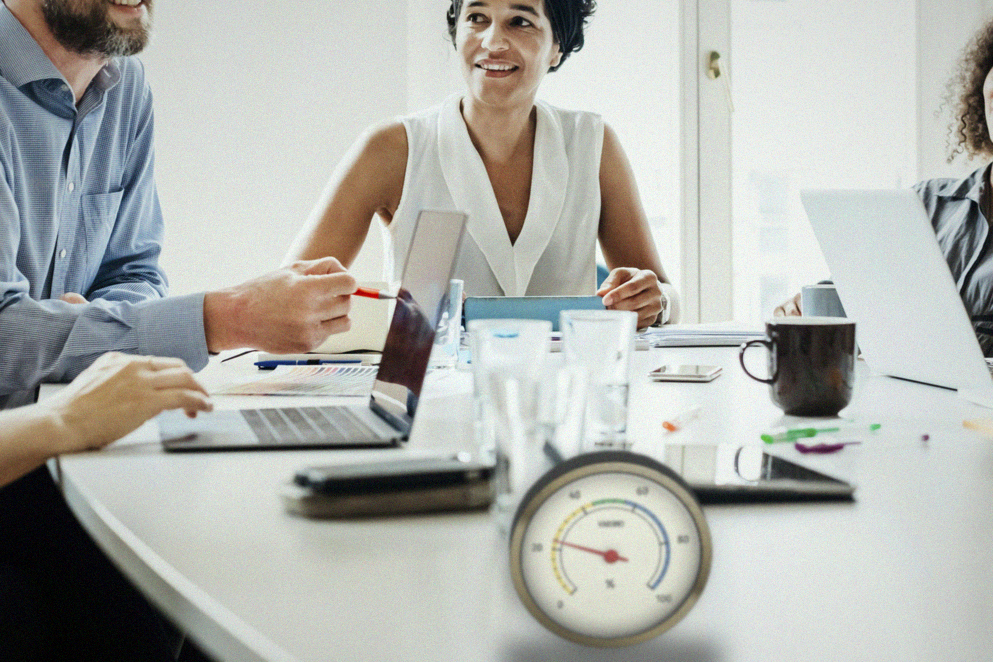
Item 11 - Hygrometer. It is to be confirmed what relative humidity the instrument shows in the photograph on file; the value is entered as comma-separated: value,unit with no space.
24,%
